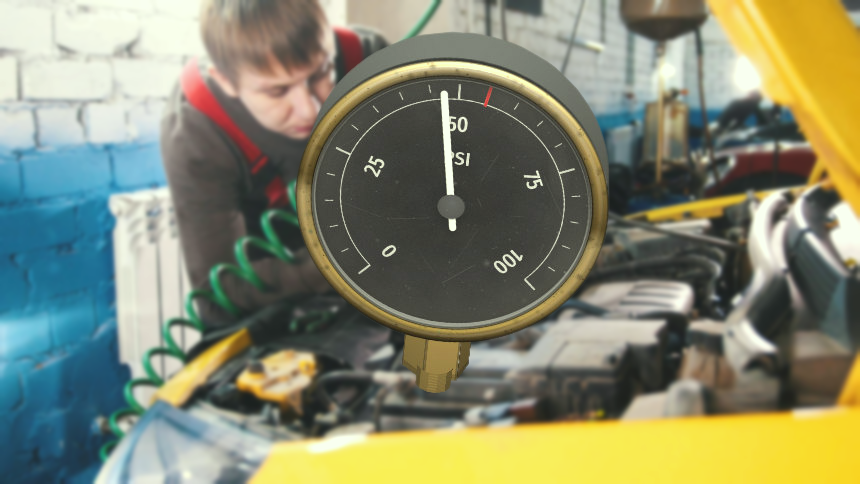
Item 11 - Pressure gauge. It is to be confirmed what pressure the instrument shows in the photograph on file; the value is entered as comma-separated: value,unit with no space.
47.5,psi
